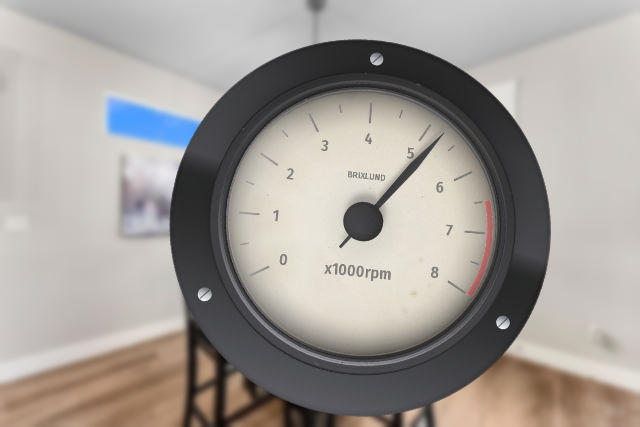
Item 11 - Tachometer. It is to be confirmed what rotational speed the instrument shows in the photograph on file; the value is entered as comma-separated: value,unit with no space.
5250,rpm
